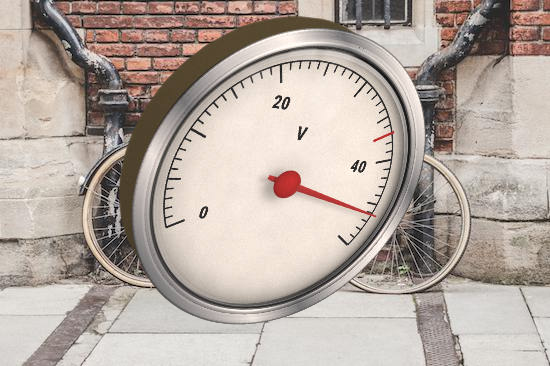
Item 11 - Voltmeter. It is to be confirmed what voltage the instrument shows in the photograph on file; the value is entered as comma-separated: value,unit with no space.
46,V
